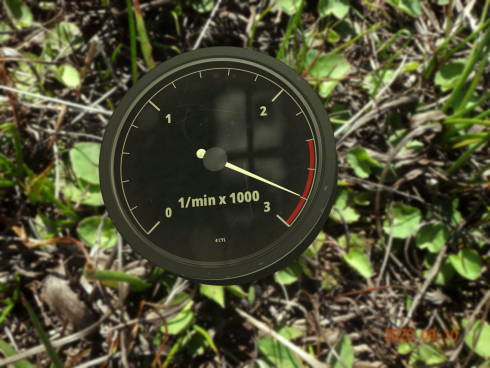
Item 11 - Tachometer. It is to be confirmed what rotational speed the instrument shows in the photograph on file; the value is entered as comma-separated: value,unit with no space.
2800,rpm
